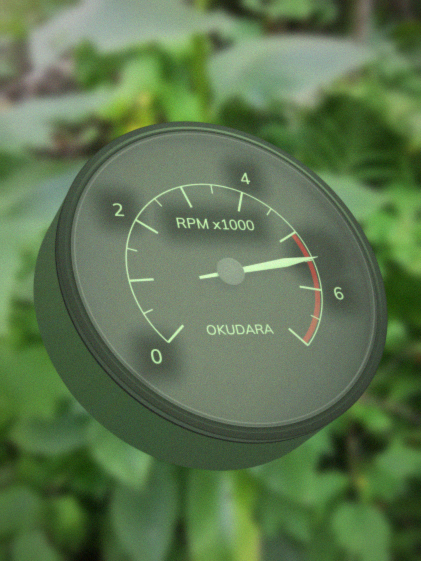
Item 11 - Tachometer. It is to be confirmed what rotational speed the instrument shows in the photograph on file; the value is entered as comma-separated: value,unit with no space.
5500,rpm
